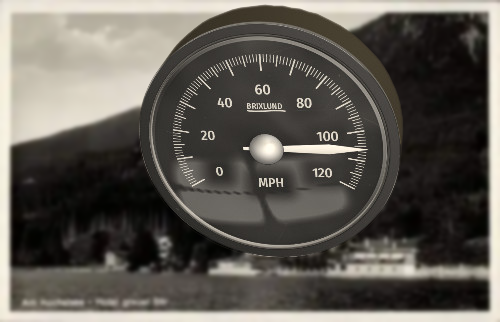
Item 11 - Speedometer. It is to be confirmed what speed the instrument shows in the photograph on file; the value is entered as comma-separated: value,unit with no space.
105,mph
